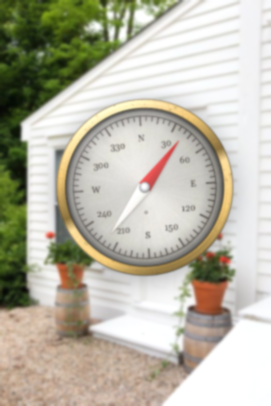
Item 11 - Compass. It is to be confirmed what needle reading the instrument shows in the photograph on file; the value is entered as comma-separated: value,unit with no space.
40,°
